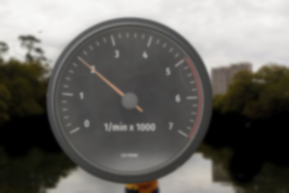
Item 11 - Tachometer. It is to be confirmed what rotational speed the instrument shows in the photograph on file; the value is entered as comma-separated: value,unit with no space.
2000,rpm
